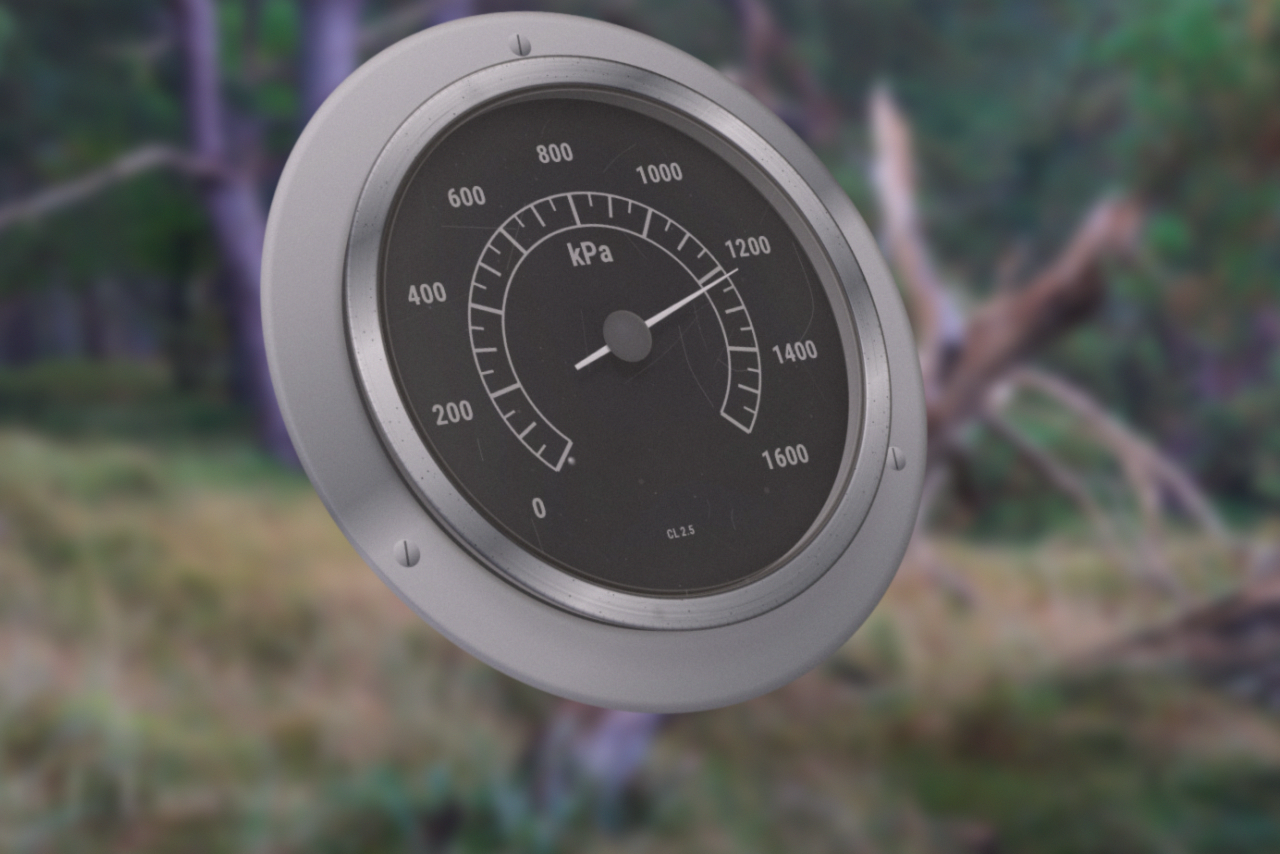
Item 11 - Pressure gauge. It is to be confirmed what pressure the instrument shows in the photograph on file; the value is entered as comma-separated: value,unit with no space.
1225,kPa
